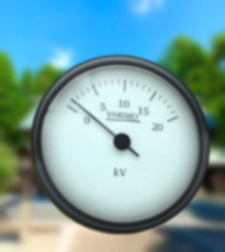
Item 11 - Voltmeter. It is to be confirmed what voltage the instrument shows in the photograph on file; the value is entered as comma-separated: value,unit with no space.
1,kV
